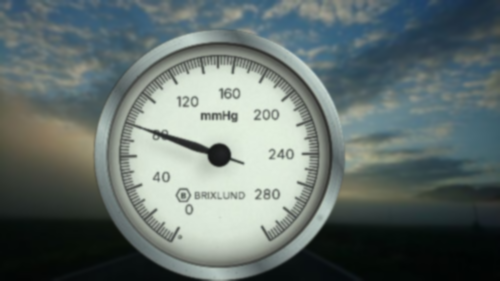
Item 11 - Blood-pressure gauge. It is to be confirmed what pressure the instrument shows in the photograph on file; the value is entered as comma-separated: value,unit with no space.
80,mmHg
